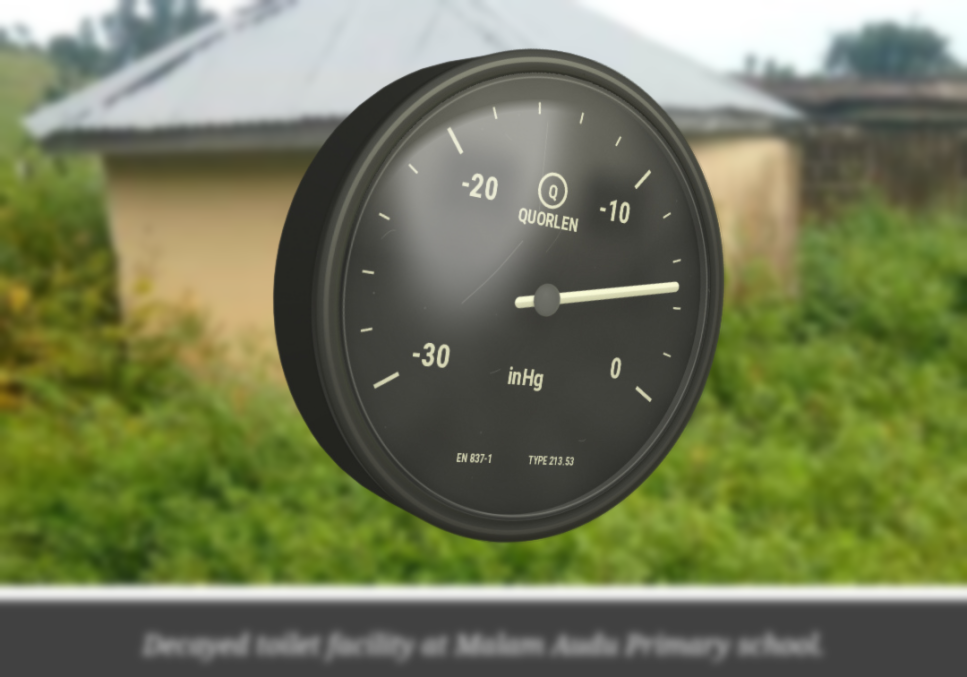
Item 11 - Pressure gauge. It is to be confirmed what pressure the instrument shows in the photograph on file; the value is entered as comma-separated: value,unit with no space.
-5,inHg
